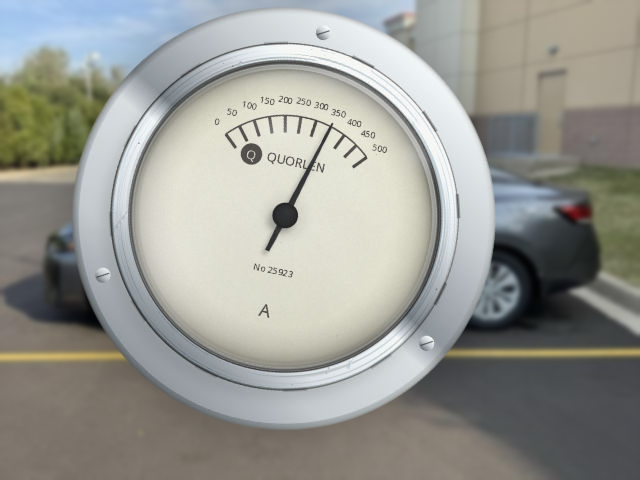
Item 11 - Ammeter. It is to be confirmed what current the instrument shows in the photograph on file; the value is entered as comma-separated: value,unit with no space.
350,A
